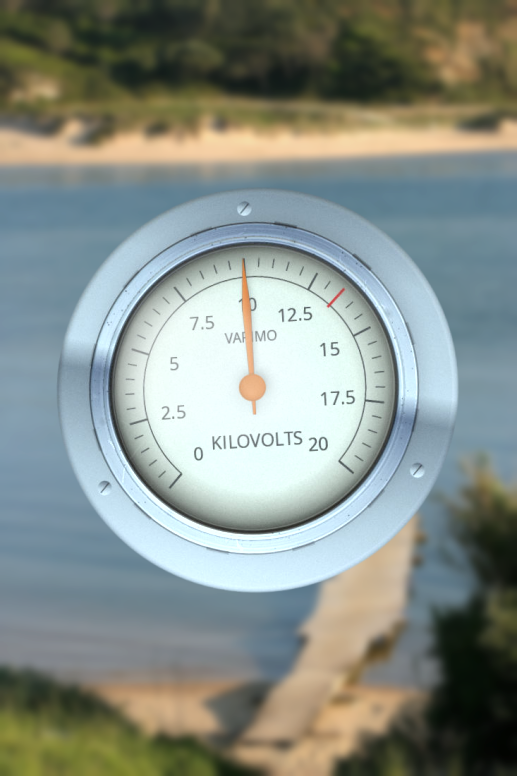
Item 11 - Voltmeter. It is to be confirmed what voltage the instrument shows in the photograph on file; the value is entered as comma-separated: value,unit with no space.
10,kV
